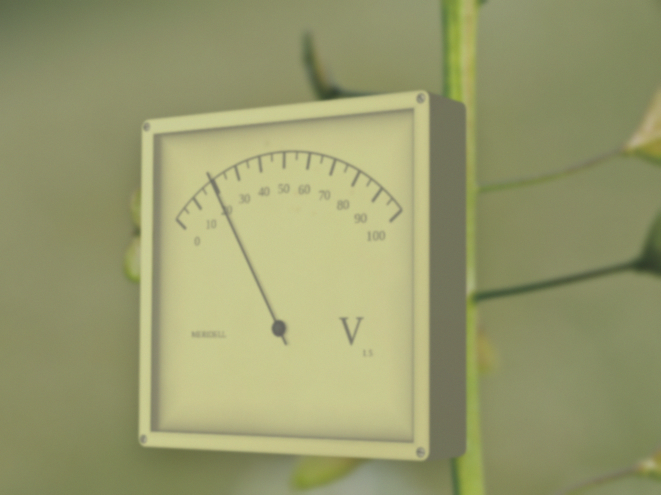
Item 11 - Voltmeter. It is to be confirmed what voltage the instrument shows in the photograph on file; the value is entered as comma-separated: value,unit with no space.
20,V
